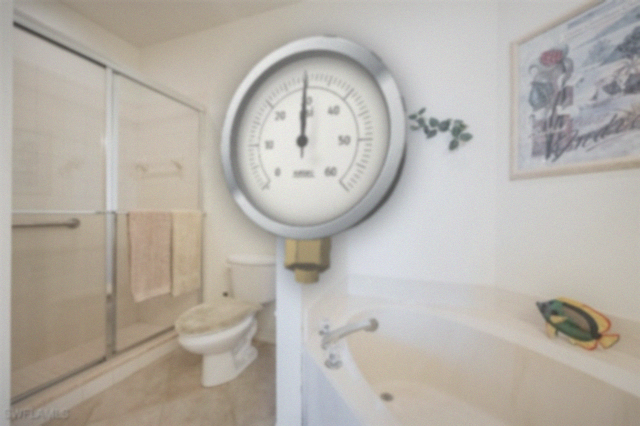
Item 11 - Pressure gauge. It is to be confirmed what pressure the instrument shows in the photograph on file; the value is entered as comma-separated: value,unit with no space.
30,psi
